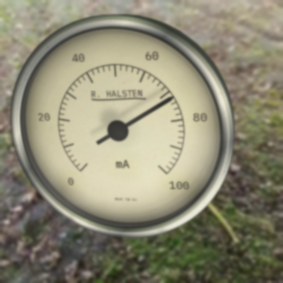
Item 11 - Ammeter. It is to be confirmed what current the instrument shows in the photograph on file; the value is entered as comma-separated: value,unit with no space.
72,mA
